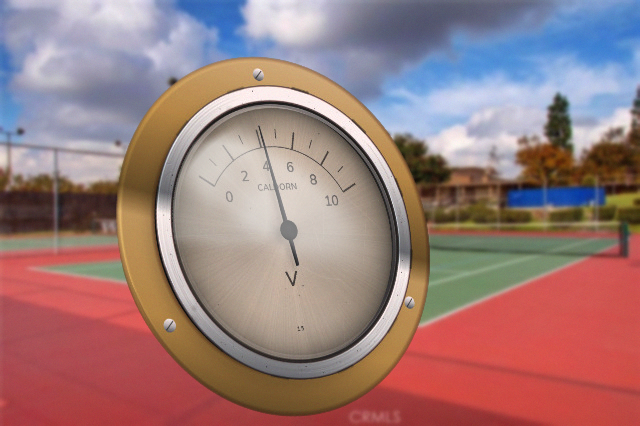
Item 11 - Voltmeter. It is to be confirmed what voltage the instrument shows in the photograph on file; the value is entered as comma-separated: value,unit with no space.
4,V
